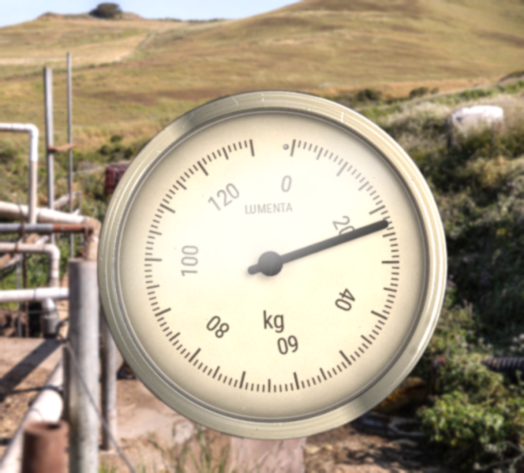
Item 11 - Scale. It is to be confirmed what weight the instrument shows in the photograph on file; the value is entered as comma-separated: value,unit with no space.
23,kg
